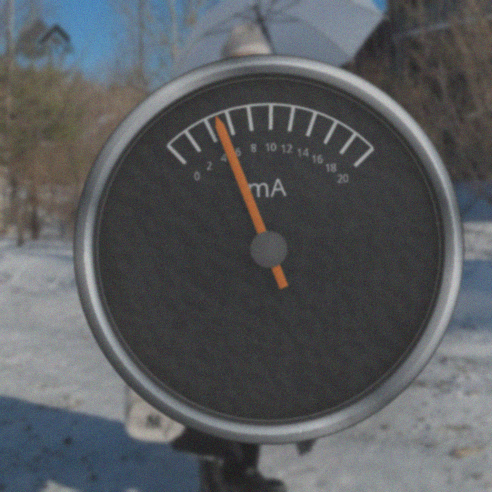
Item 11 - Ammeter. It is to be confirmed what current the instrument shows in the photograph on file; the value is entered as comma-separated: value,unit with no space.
5,mA
